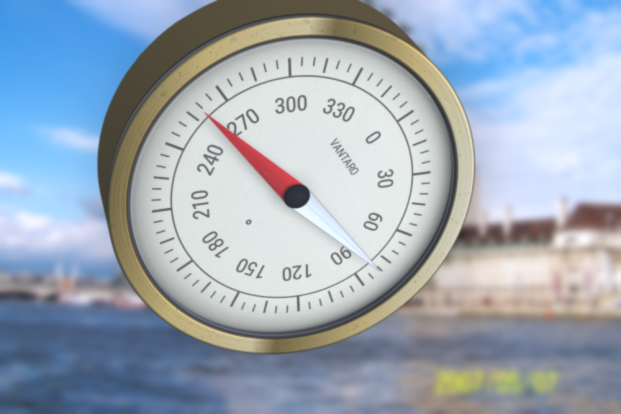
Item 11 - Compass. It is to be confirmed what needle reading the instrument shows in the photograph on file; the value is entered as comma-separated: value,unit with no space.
260,°
